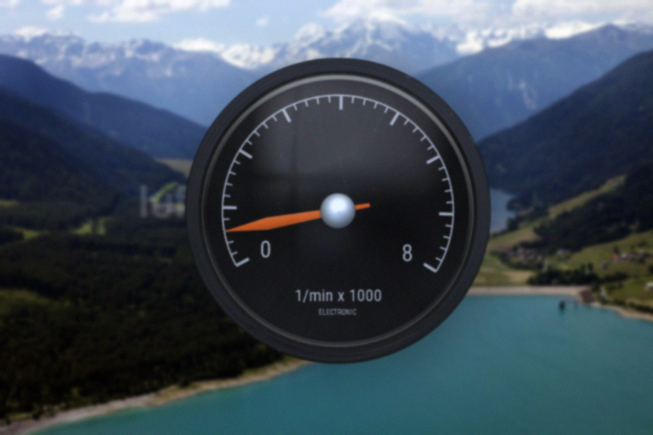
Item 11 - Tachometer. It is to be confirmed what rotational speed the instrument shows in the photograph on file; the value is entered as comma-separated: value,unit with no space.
600,rpm
